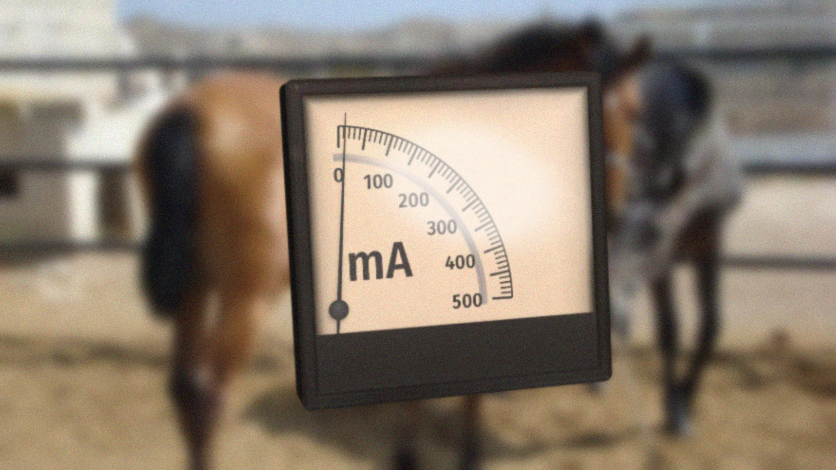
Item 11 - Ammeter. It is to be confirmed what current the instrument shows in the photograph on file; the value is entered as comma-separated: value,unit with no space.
10,mA
